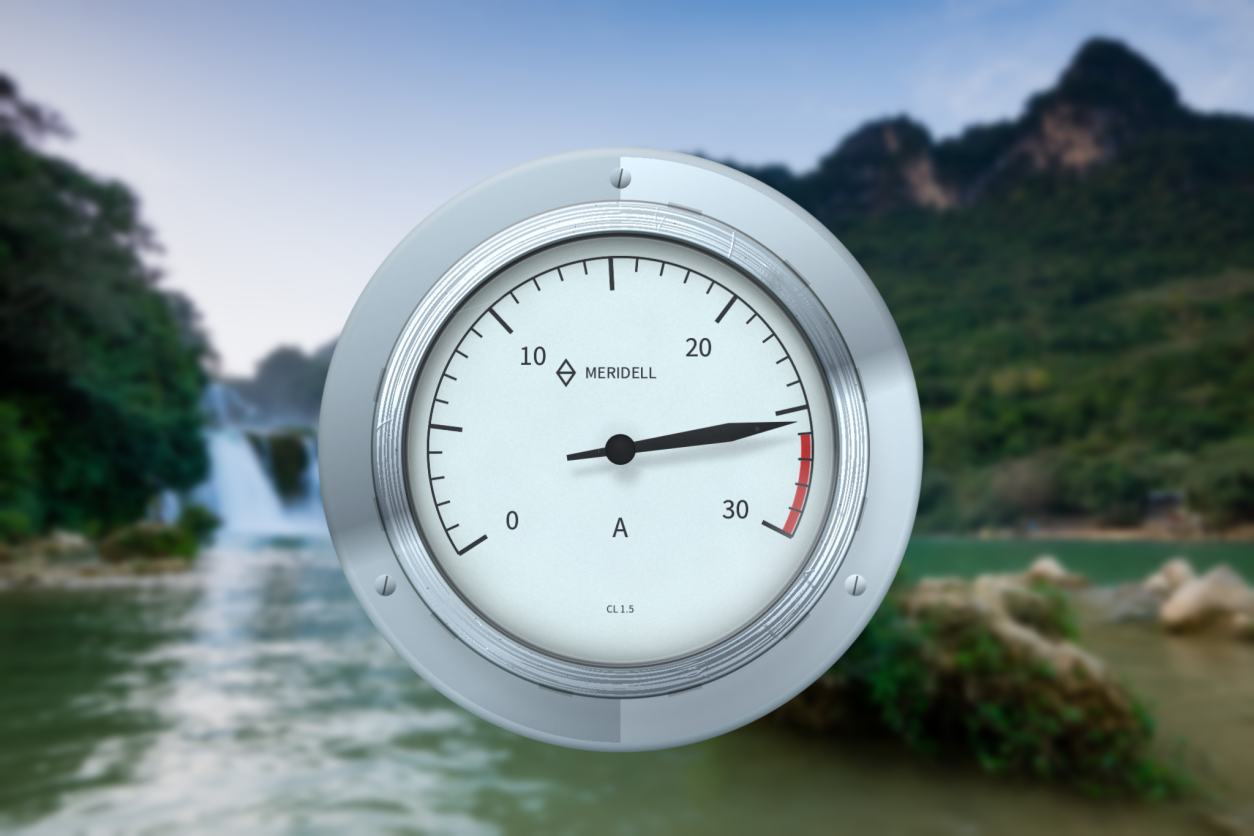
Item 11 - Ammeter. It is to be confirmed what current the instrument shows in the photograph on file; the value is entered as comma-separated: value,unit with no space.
25.5,A
